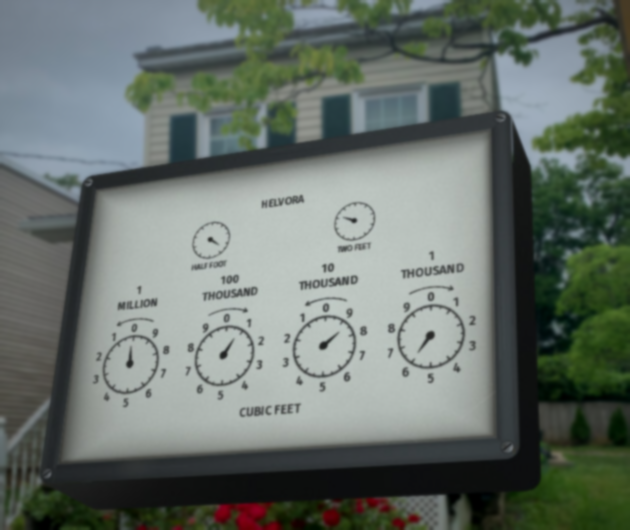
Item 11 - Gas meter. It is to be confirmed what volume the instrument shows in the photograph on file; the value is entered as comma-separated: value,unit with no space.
8600,ft³
